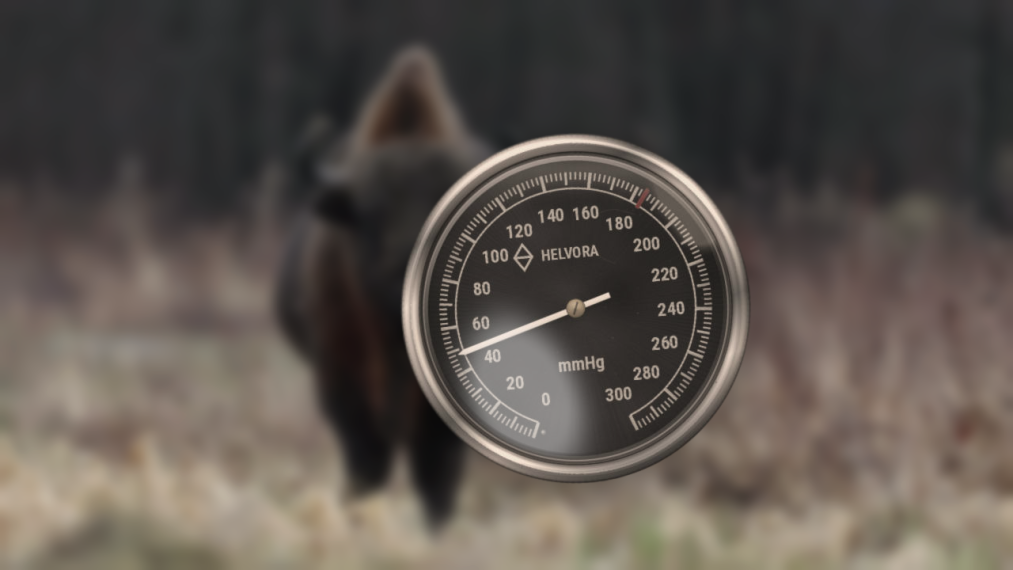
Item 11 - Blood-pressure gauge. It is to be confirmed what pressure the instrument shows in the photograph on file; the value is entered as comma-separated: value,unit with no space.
48,mmHg
